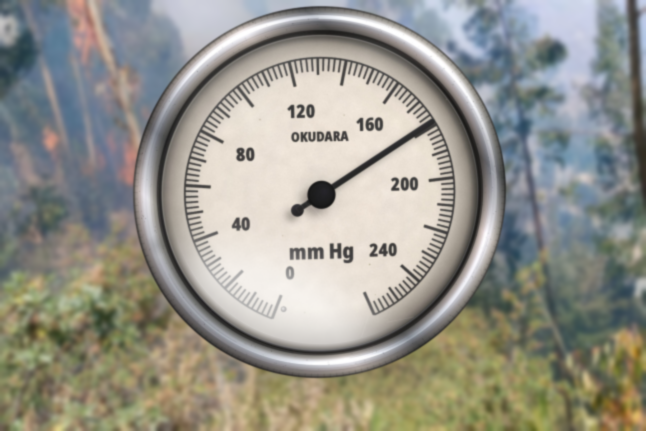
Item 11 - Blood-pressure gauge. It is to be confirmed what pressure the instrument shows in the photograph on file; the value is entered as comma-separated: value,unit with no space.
178,mmHg
